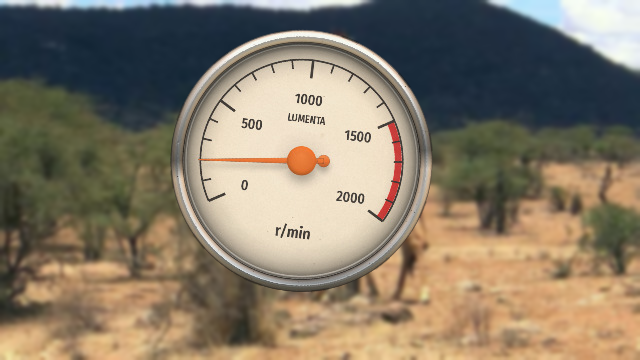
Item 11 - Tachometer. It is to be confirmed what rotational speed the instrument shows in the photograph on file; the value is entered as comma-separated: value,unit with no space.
200,rpm
